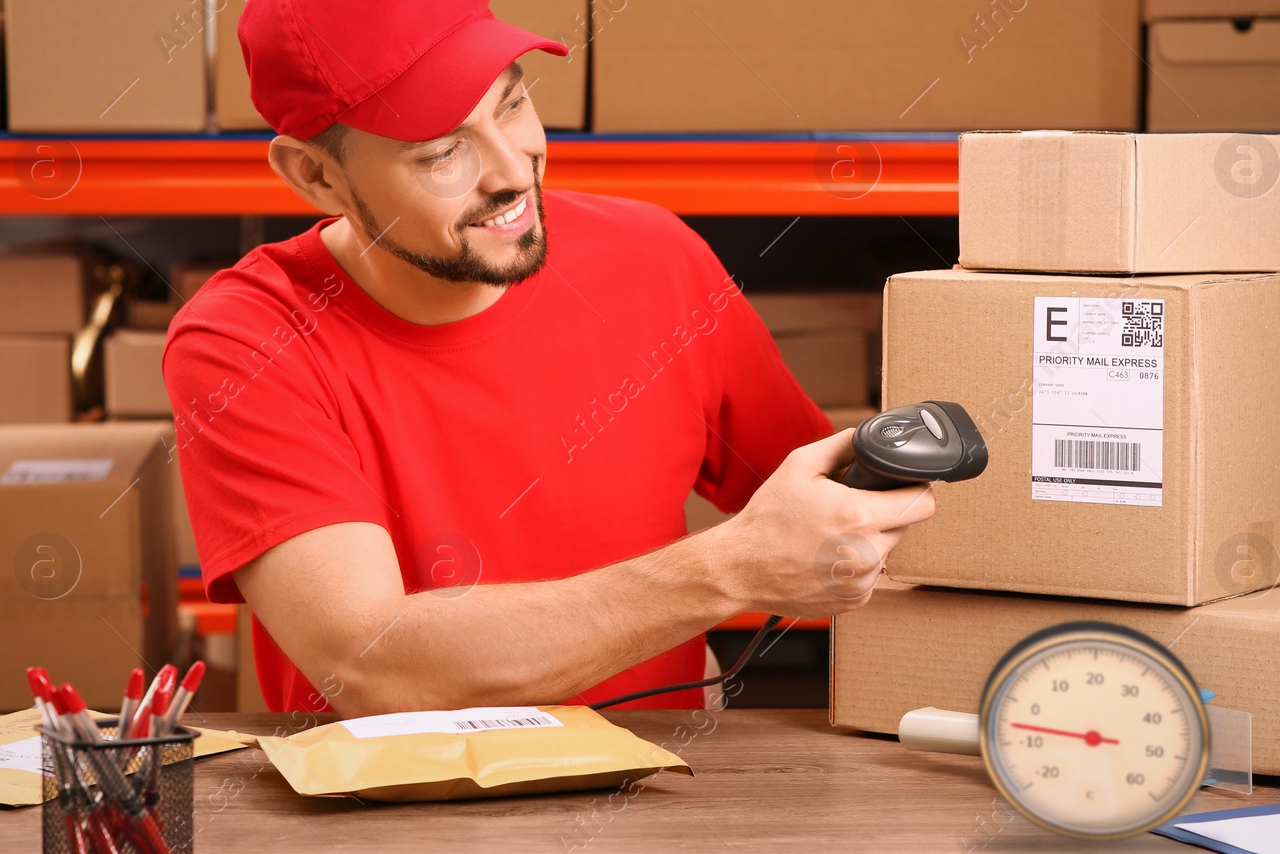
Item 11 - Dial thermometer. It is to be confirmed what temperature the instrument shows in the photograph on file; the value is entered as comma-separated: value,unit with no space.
-5,°C
